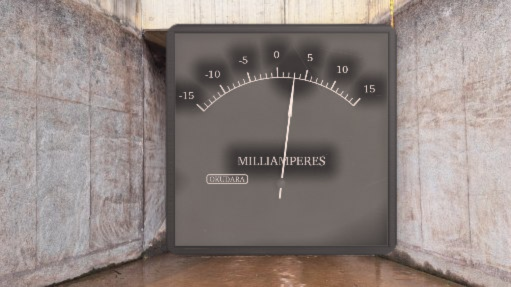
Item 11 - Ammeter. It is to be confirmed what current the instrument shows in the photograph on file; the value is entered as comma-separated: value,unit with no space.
3,mA
